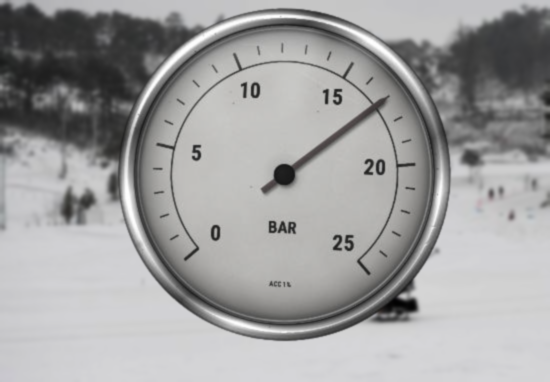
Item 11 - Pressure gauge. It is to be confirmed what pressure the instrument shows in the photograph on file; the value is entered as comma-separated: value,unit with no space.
17,bar
